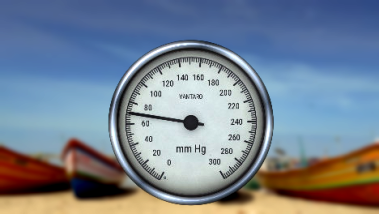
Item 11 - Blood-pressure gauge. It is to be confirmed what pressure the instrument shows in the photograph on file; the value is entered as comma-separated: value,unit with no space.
70,mmHg
